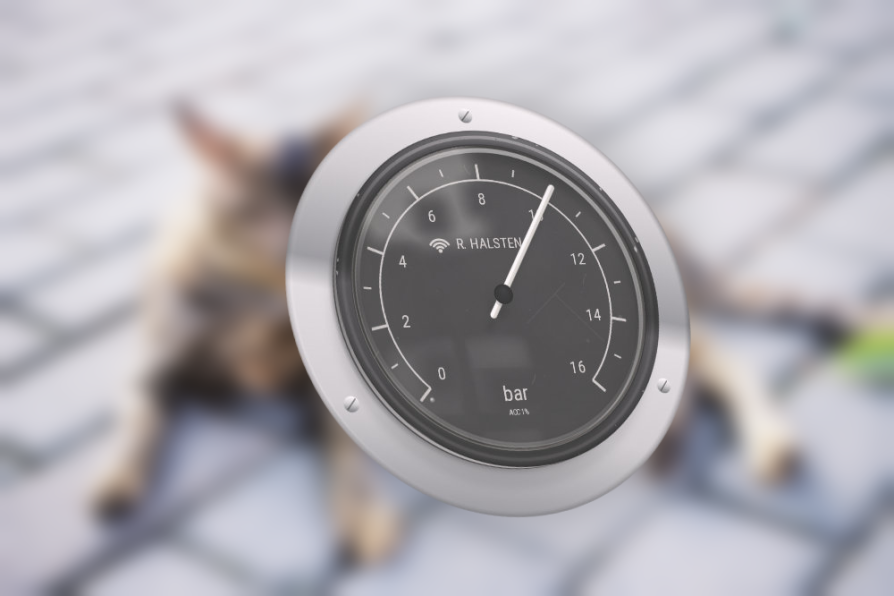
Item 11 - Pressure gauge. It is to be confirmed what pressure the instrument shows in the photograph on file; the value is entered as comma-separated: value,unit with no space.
10,bar
